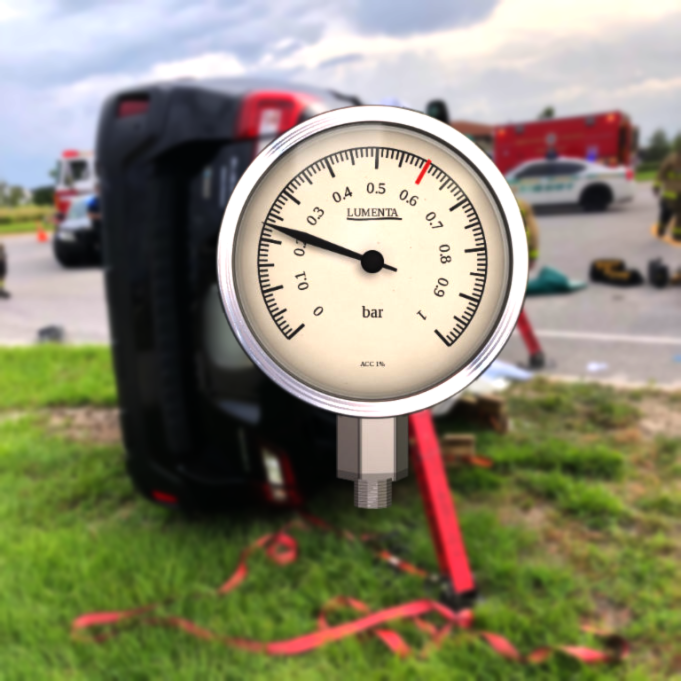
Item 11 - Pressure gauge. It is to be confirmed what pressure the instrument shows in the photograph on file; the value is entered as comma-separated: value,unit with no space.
0.23,bar
